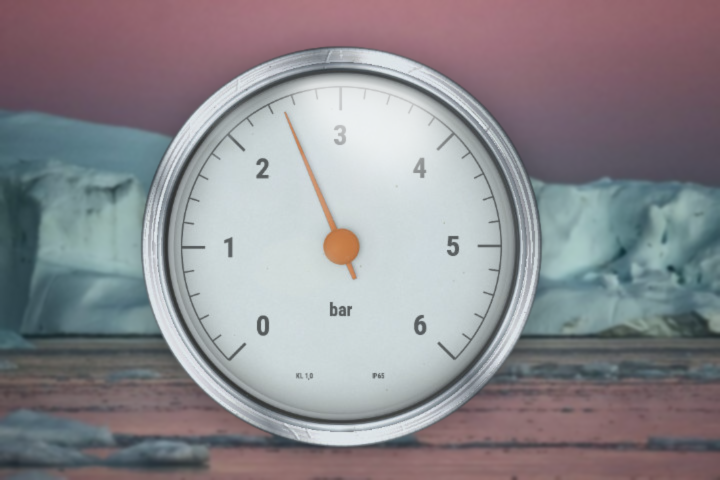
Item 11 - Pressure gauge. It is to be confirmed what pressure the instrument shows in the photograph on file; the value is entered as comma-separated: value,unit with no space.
2.5,bar
